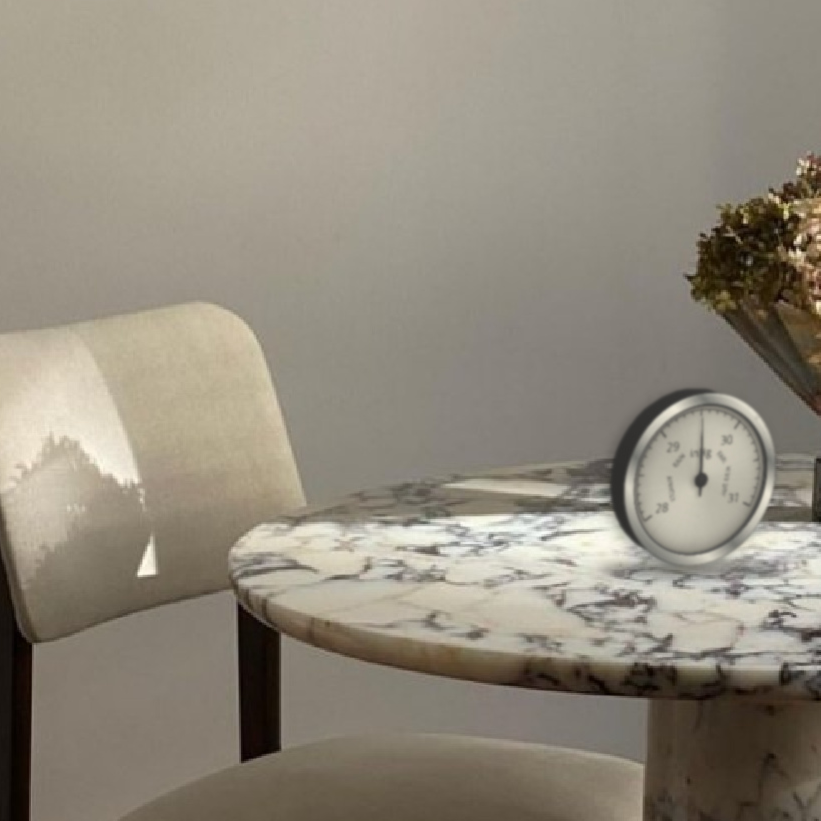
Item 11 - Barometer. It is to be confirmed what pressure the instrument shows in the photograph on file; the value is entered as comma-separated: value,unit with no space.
29.5,inHg
